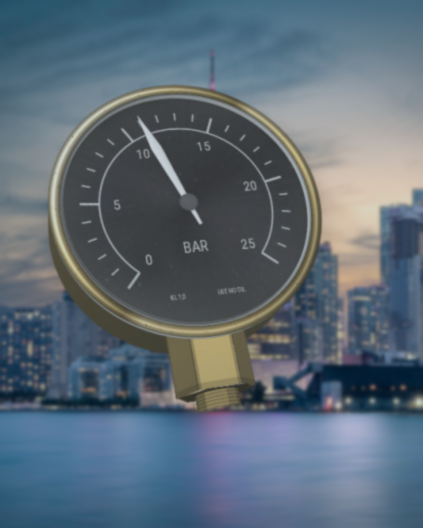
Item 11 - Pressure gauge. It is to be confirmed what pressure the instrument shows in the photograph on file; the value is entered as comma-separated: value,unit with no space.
11,bar
